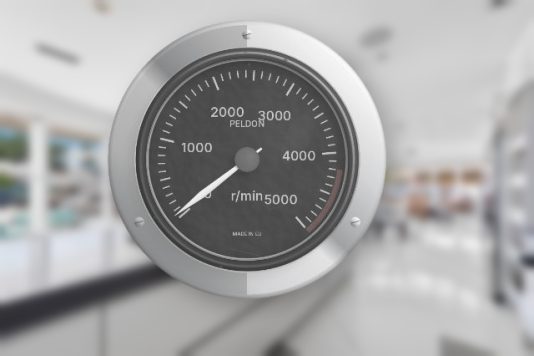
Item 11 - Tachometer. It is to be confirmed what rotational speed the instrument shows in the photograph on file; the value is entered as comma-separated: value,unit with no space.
50,rpm
